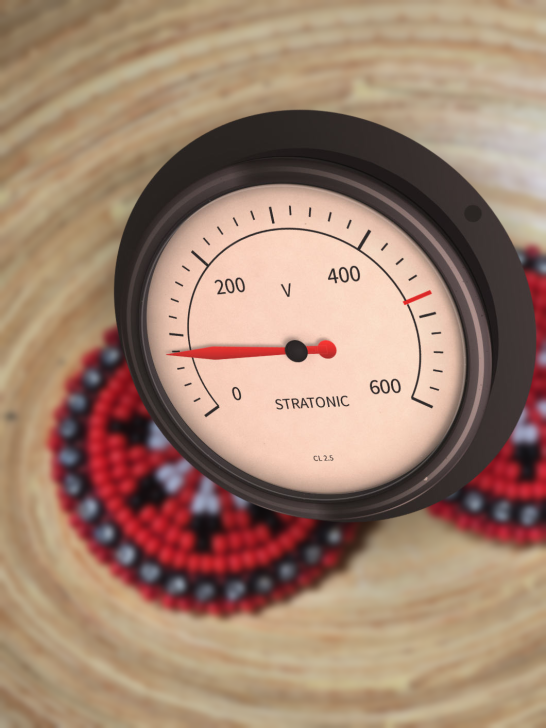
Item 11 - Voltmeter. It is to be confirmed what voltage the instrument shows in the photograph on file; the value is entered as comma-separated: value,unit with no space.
80,V
